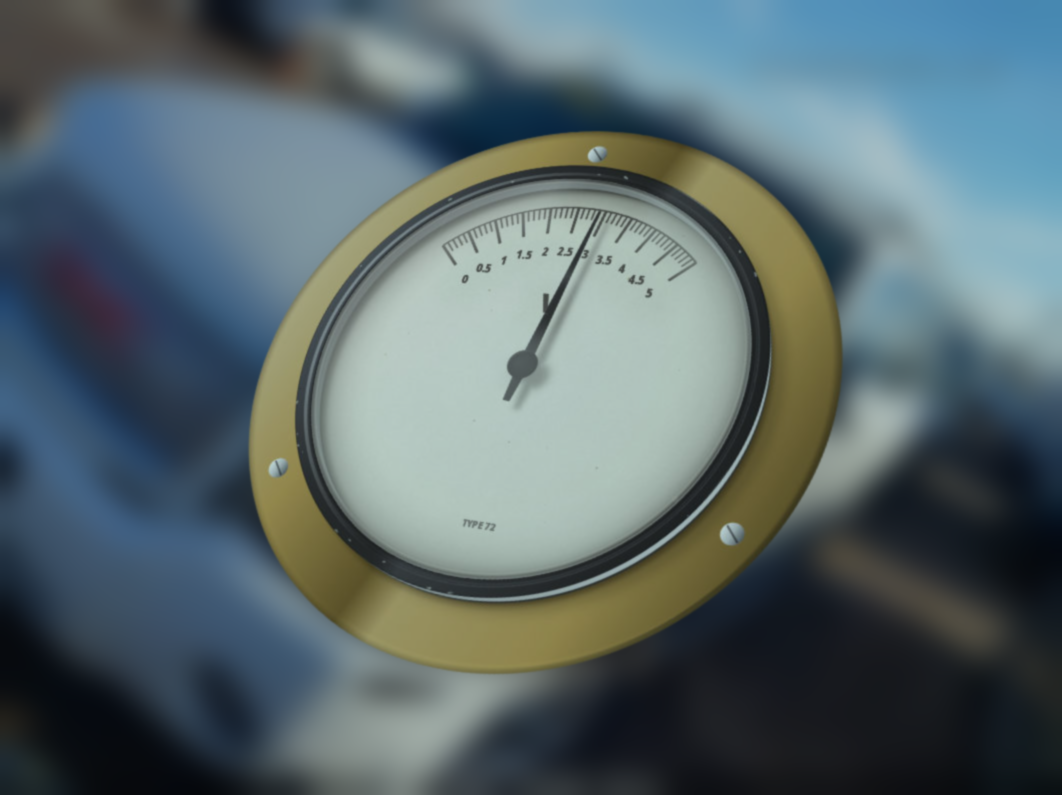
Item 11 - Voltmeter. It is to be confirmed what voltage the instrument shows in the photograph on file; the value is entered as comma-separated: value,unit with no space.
3,V
